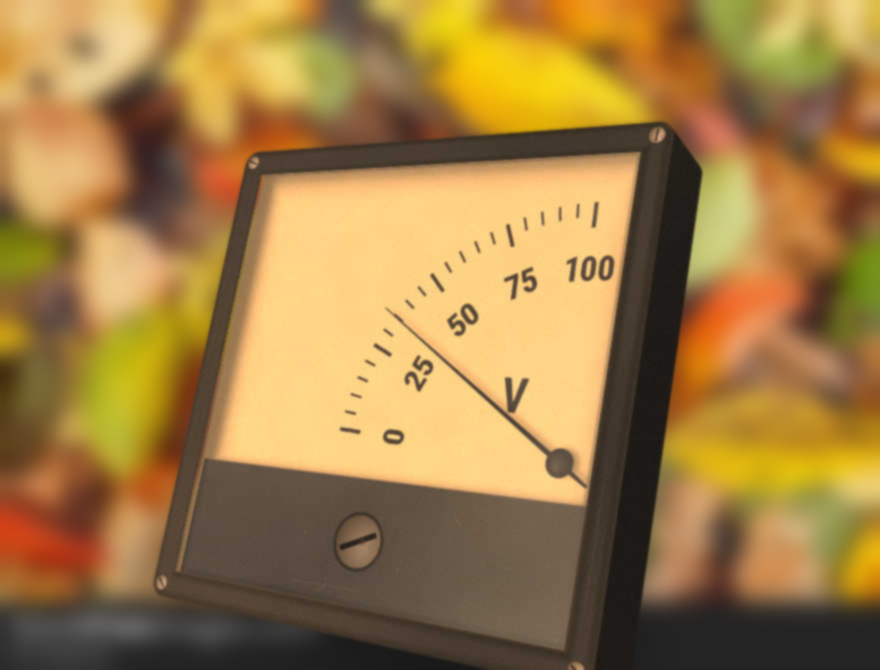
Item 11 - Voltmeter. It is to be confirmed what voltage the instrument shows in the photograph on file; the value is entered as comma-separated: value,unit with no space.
35,V
